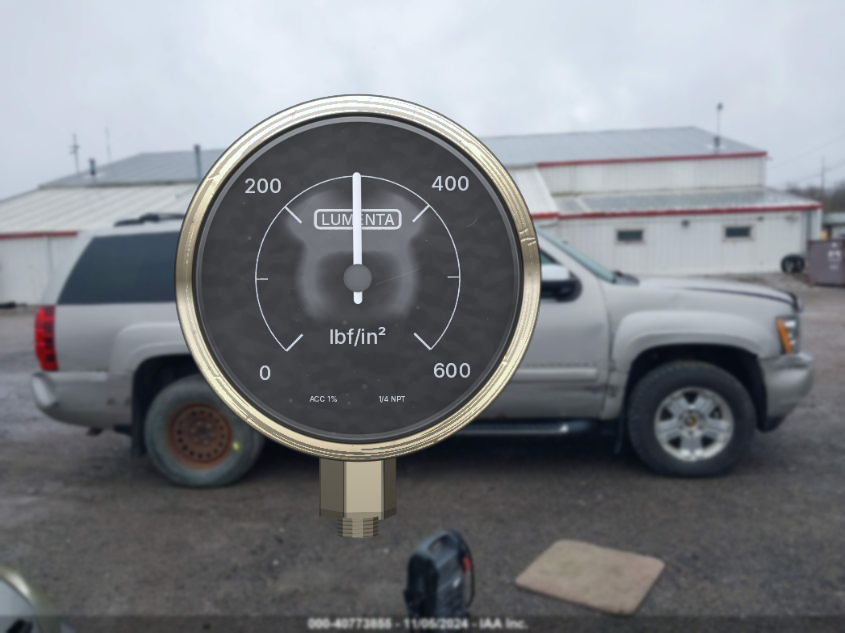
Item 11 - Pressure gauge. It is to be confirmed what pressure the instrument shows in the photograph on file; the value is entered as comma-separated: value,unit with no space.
300,psi
